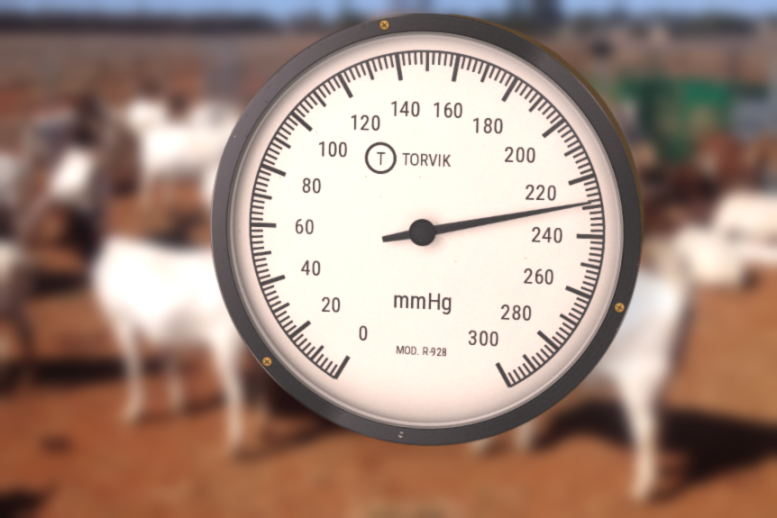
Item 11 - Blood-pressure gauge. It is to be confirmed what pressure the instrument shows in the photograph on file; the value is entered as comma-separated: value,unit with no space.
228,mmHg
